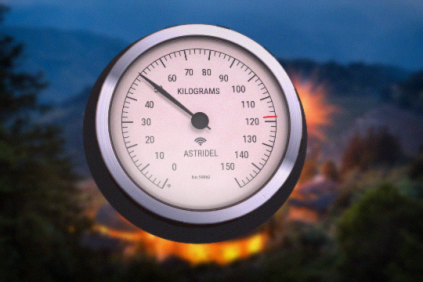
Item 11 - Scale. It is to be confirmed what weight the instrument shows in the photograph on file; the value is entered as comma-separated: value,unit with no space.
50,kg
